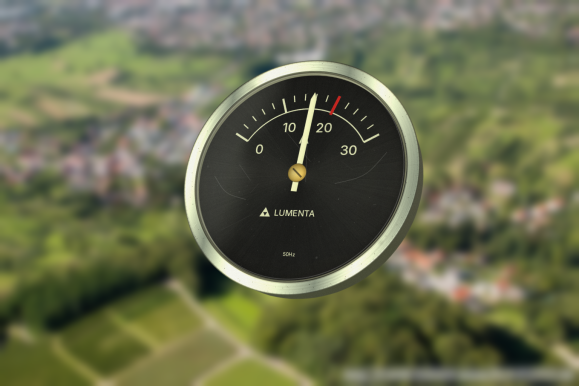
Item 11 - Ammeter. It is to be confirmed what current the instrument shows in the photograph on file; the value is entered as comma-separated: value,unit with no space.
16,A
